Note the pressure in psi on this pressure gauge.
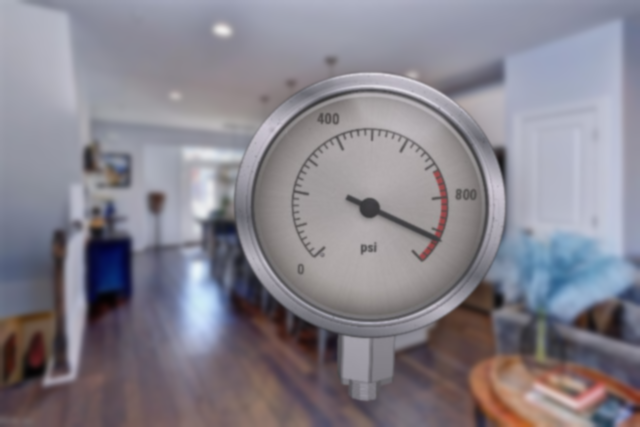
920 psi
